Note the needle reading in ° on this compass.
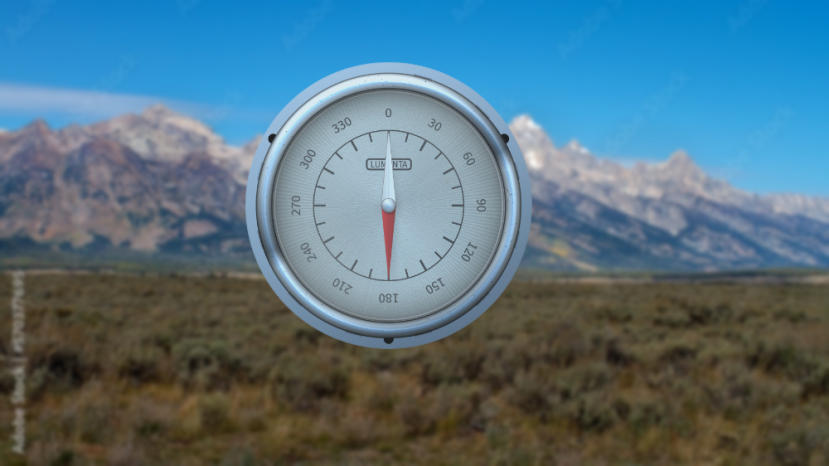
180 °
